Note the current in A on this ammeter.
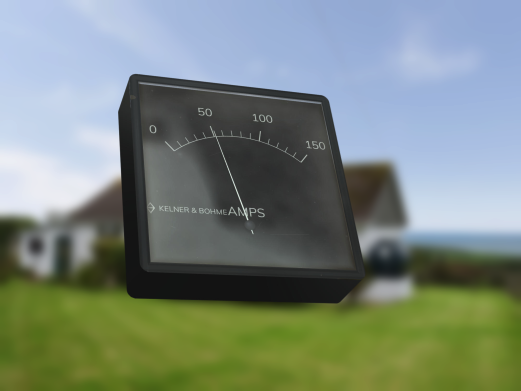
50 A
